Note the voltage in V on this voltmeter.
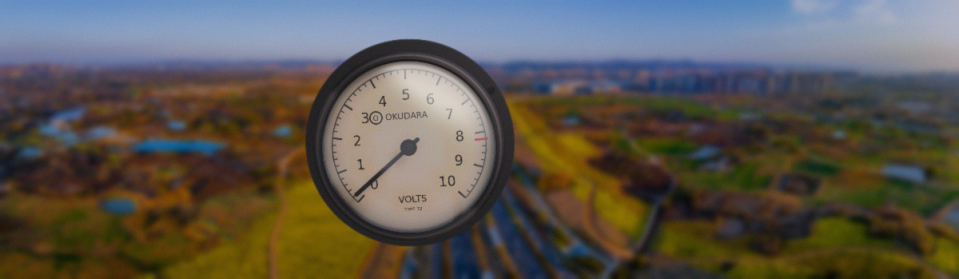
0.2 V
